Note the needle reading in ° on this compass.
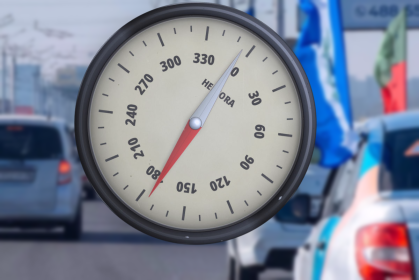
175 °
